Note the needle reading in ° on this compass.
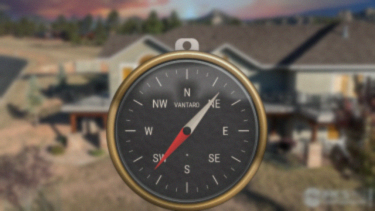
220 °
